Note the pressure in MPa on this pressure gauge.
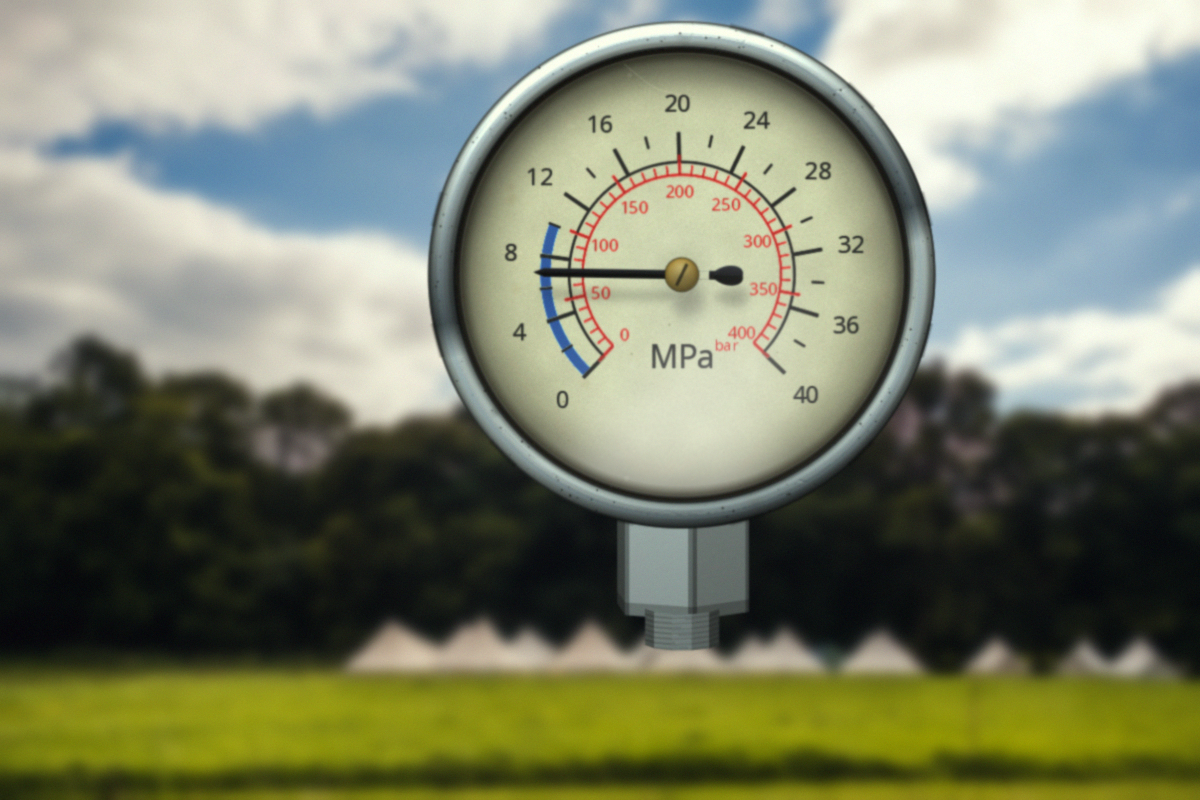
7 MPa
